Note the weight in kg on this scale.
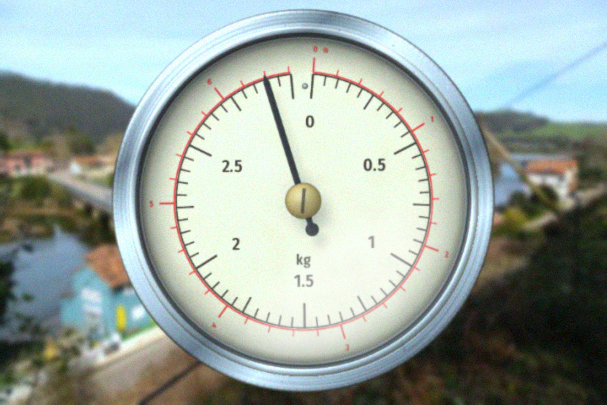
2.9 kg
